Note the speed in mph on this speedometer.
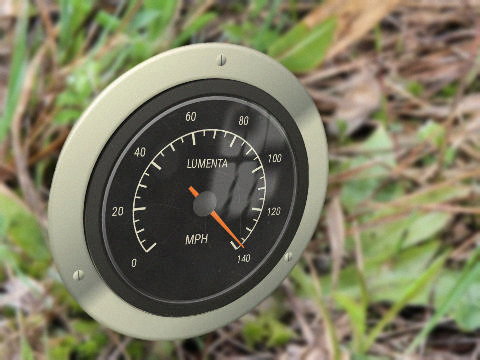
137.5 mph
